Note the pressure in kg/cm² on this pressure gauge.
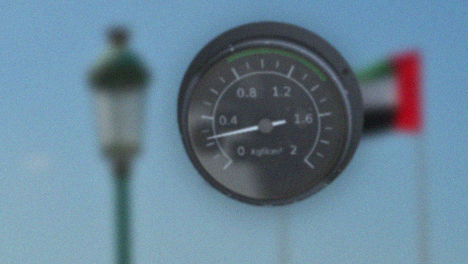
0.25 kg/cm²
